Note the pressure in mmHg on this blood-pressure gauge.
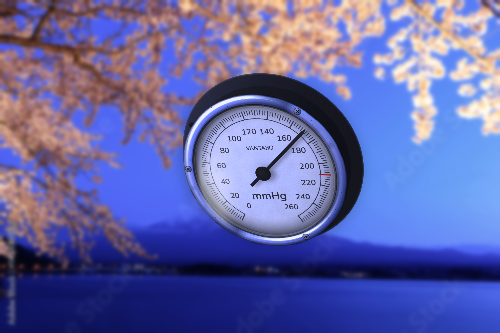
170 mmHg
